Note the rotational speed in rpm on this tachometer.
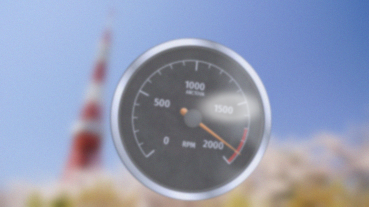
1900 rpm
